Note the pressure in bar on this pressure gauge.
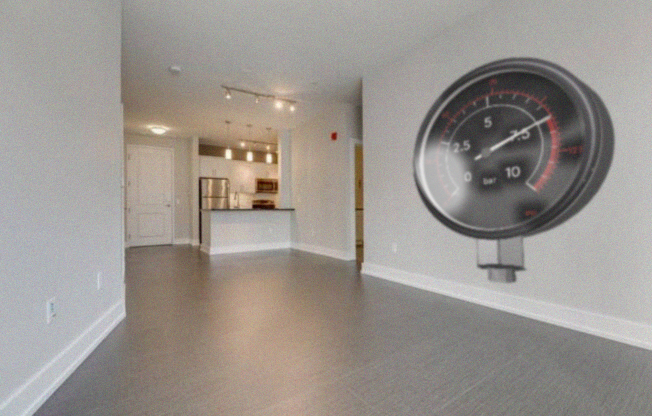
7.5 bar
